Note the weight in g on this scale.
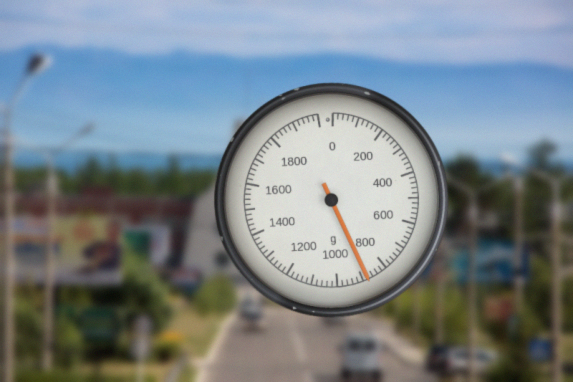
880 g
